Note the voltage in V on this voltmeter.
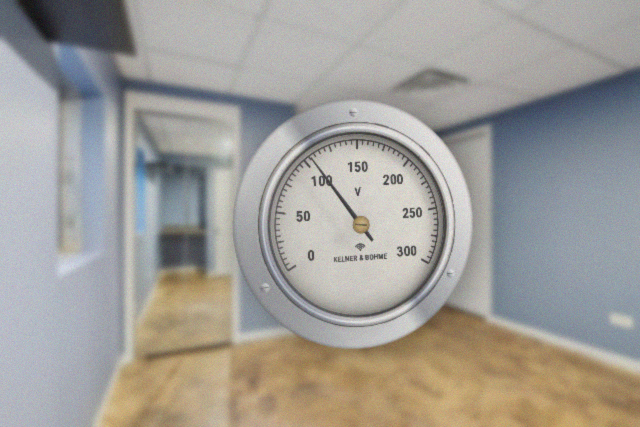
105 V
